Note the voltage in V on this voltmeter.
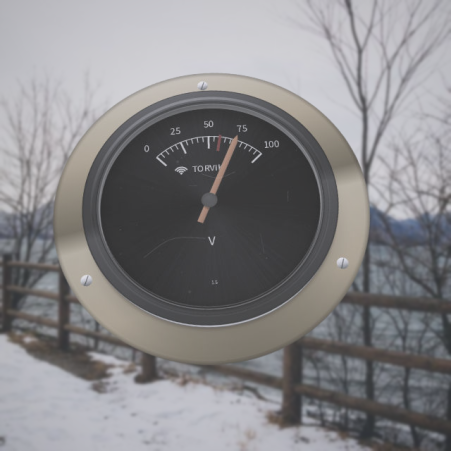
75 V
